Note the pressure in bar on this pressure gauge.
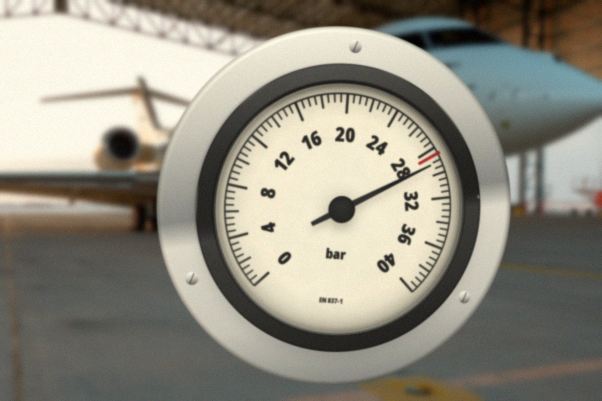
29 bar
